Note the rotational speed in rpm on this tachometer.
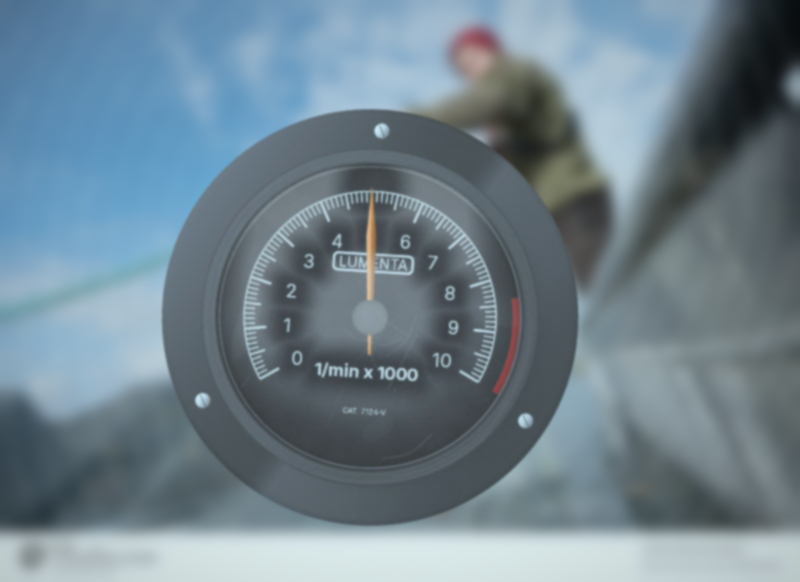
5000 rpm
